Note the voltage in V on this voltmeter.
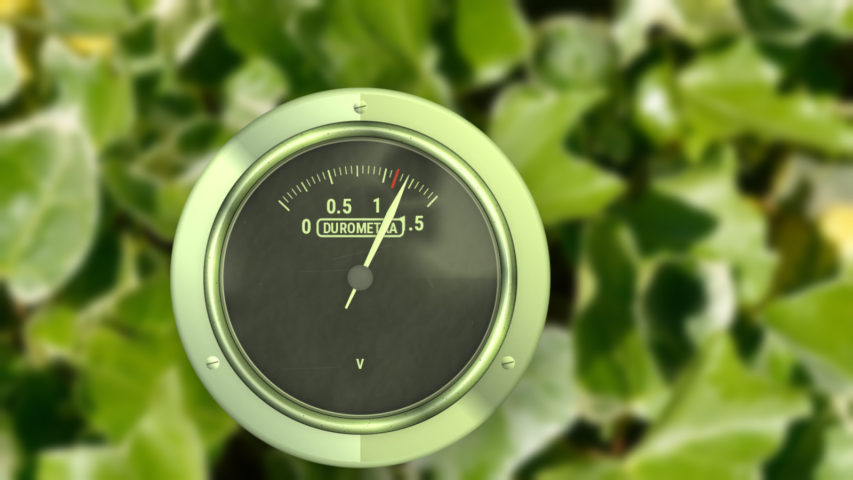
1.2 V
